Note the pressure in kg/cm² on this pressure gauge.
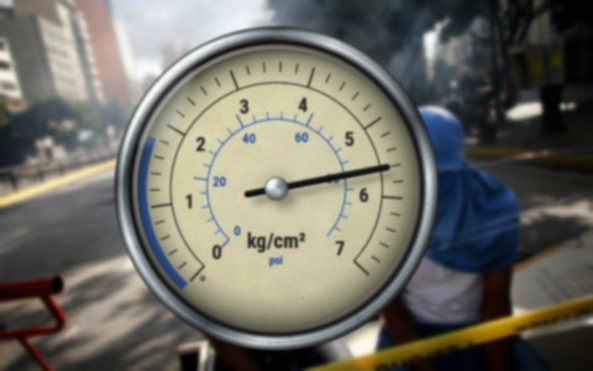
5.6 kg/cm²
